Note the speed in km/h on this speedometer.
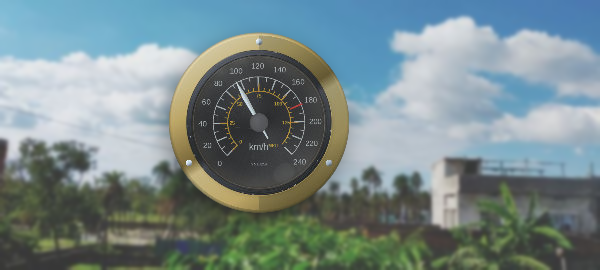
95 km/h
